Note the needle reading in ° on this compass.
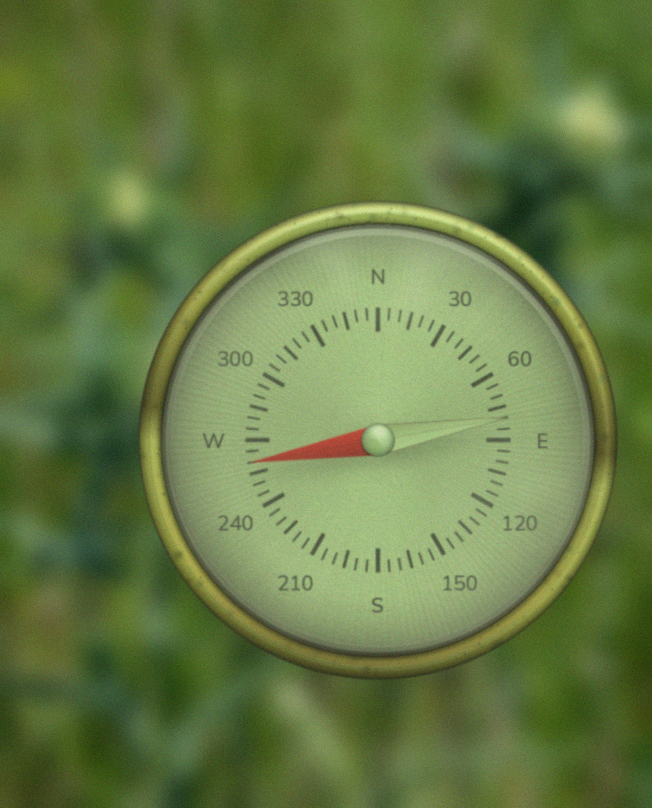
260 °
